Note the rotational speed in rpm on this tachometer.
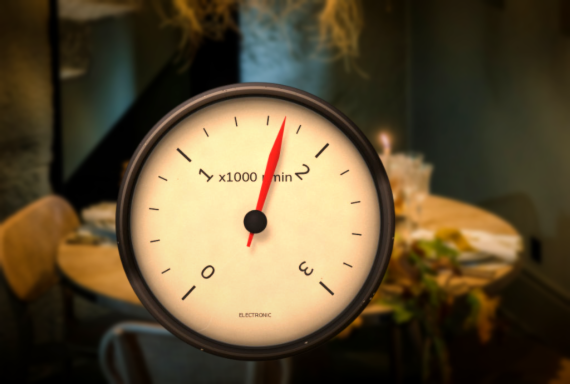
1700 rpm
